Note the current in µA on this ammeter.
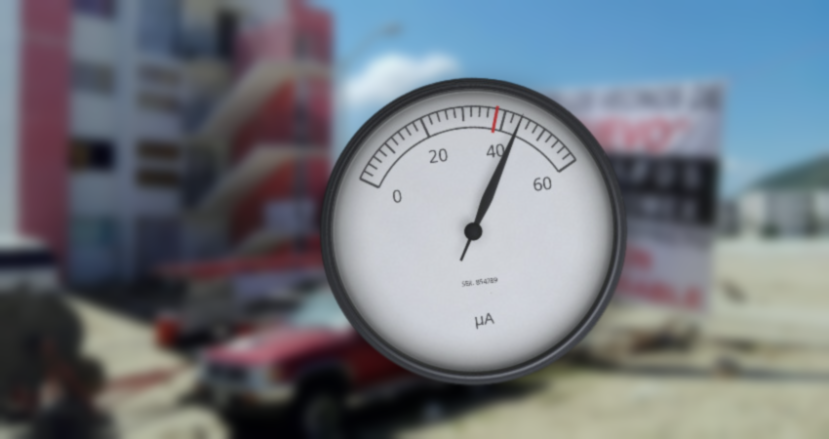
44 µA
